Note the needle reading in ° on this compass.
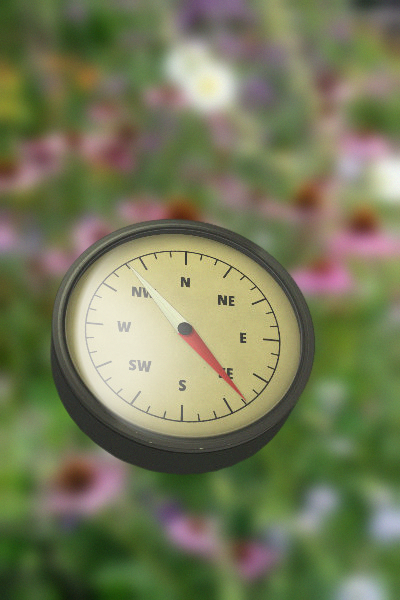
140 °
